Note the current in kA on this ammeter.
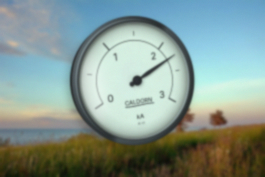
2.25 kA
